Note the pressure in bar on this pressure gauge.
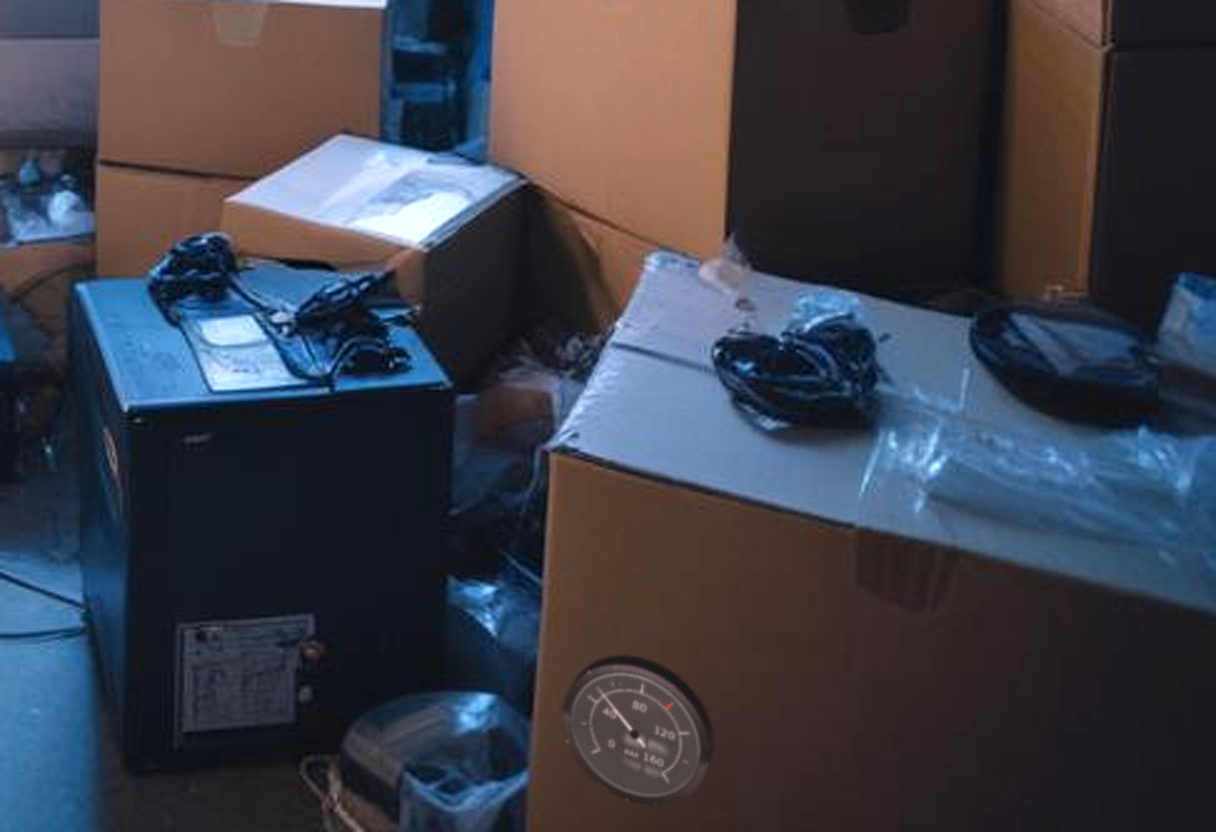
50 bar
